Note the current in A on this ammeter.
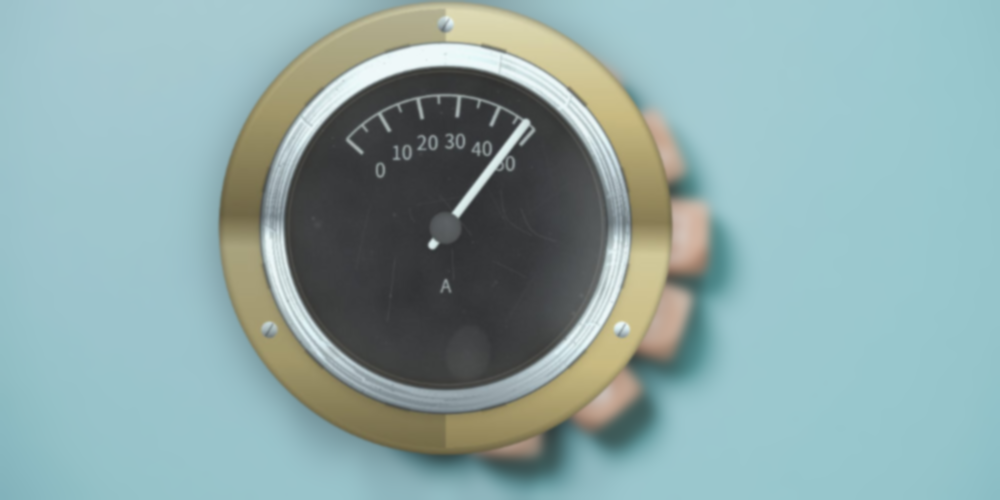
47.5 A
